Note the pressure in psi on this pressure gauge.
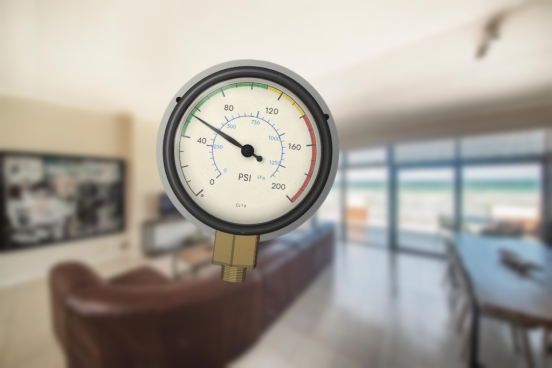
55 psi
